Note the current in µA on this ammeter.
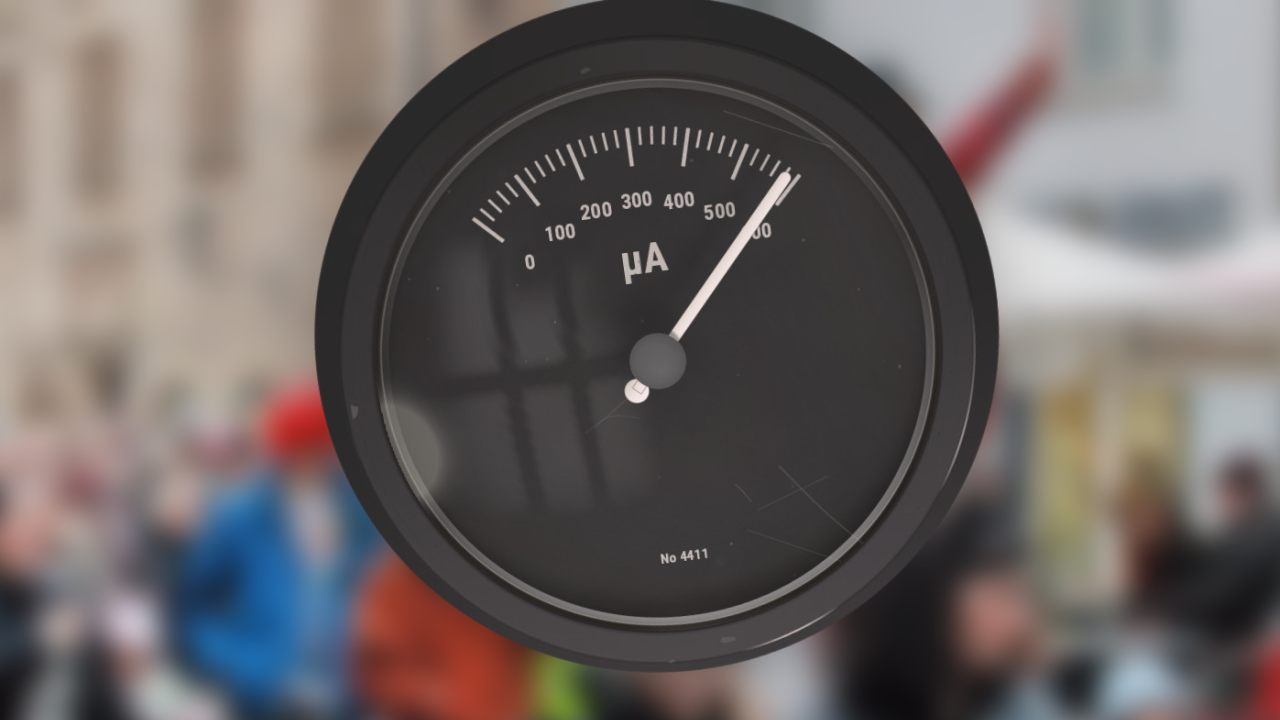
580 µA
